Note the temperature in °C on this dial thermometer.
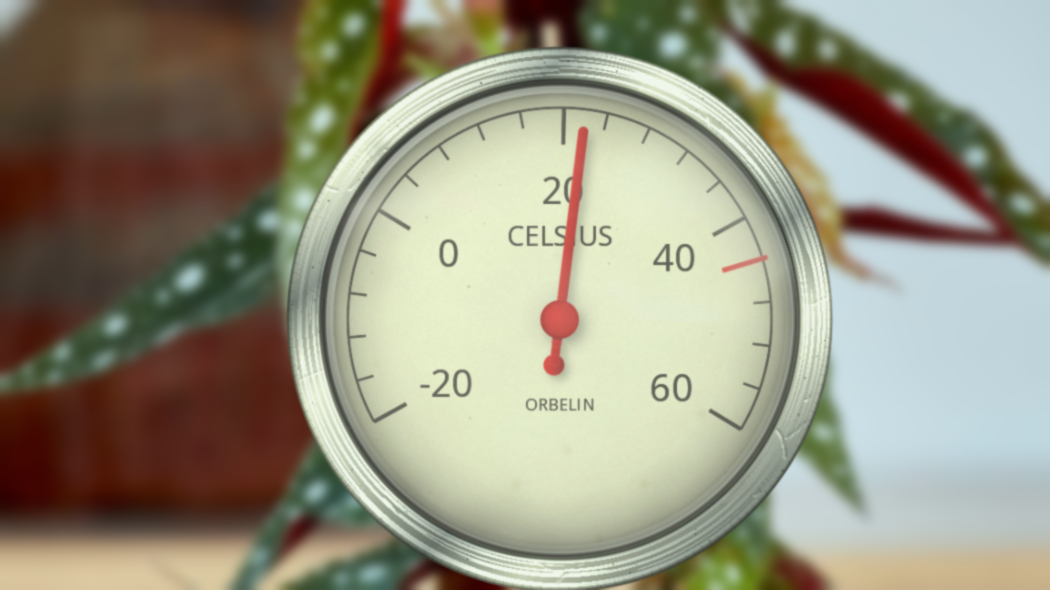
22 °C
